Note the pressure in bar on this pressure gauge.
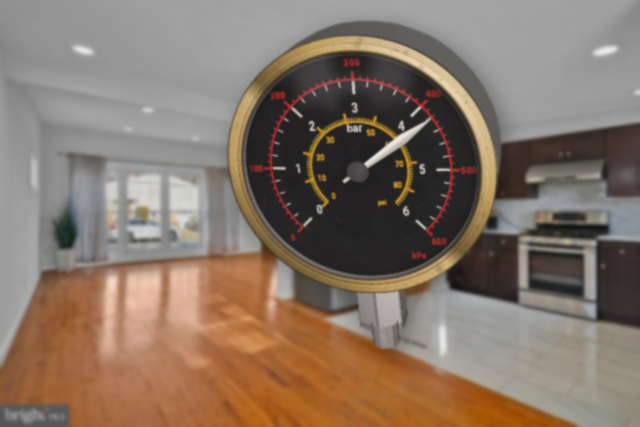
4.2 bar
